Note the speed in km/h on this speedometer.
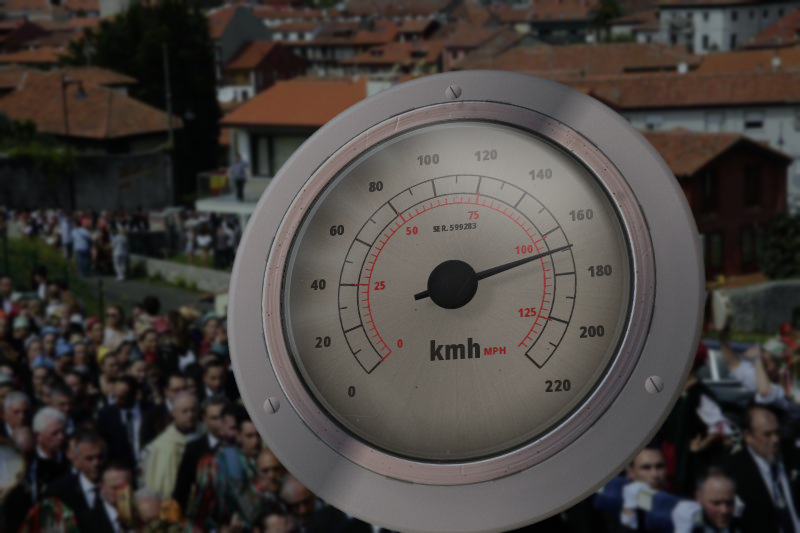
170 km/h
